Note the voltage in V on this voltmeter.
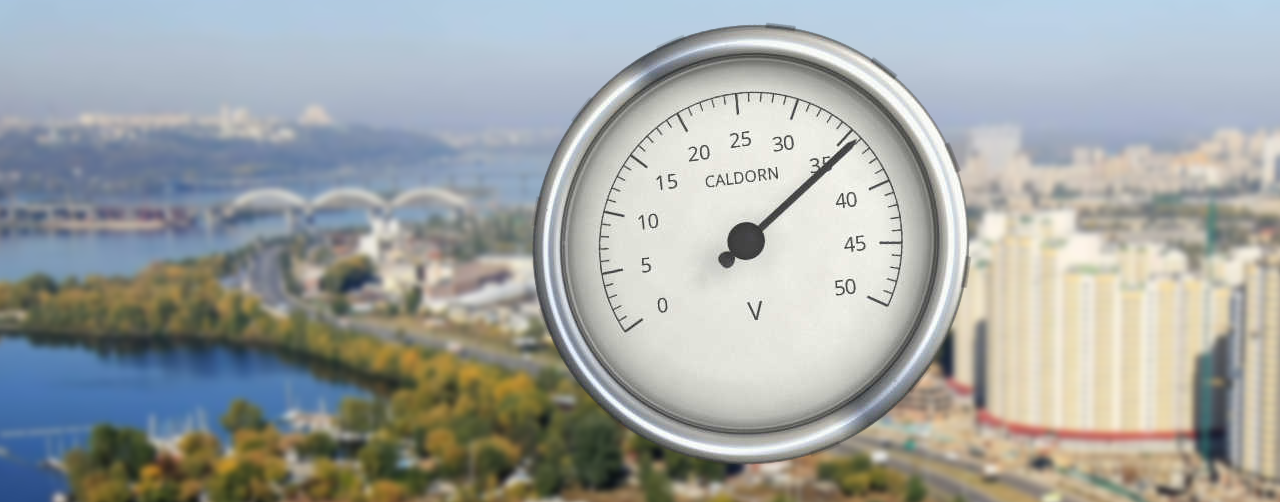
36 V
